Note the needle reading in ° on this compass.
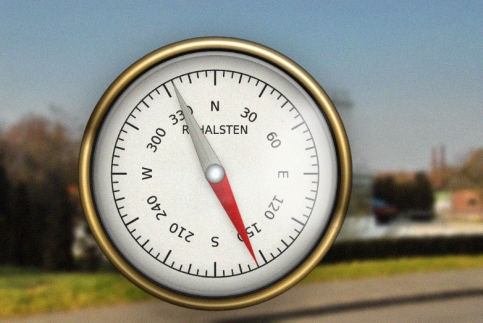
155 °
